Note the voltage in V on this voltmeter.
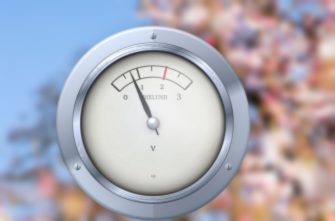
0.75 V
